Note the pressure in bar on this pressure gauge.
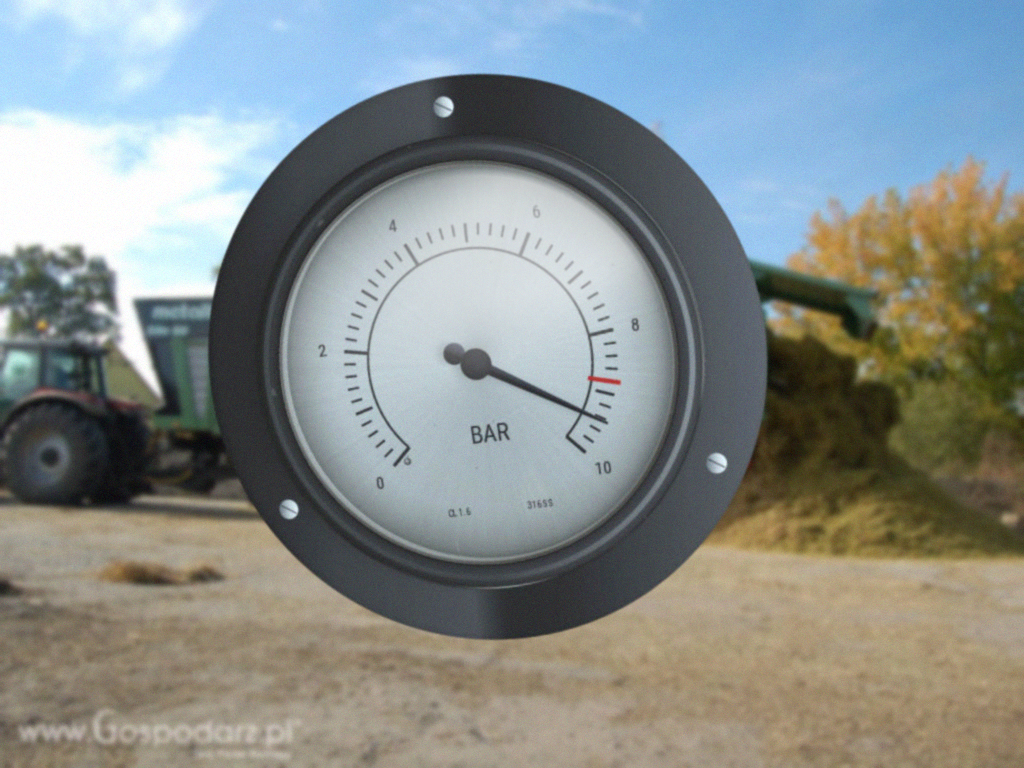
9.4 bar
